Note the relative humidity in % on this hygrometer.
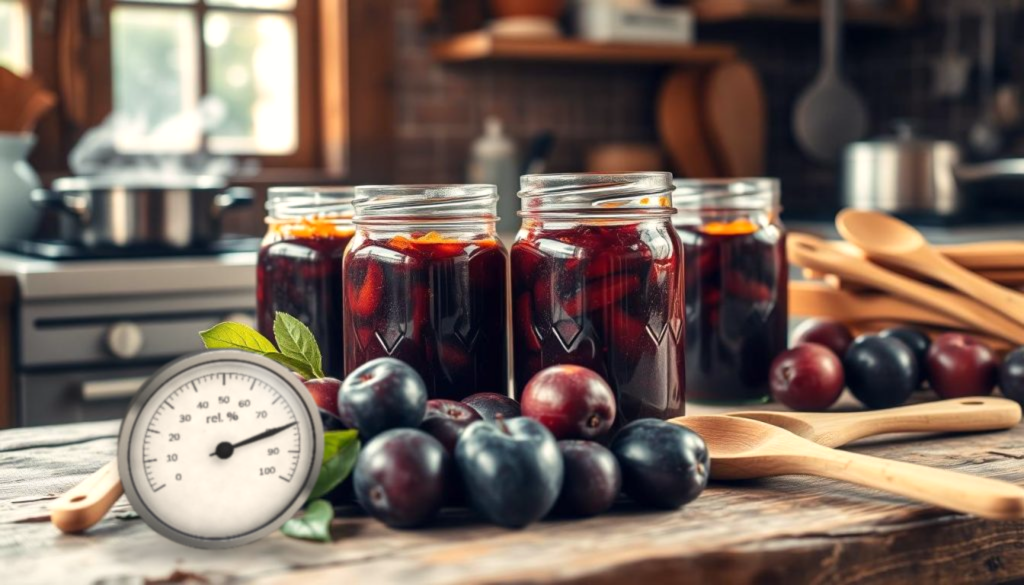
80 %
